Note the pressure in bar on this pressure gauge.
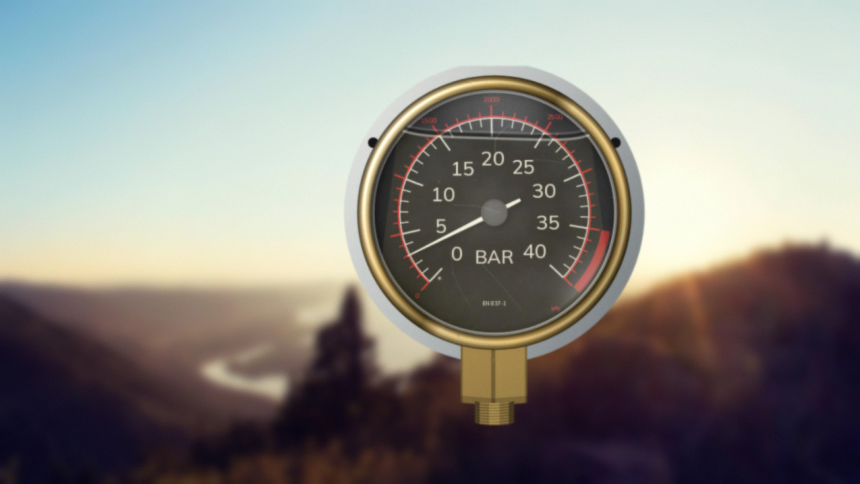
3 bar
